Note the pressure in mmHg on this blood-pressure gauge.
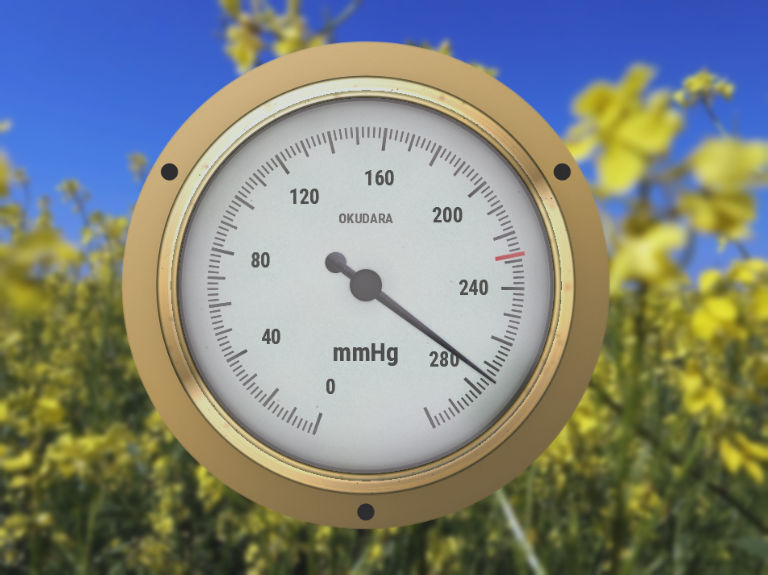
274 mmHg
